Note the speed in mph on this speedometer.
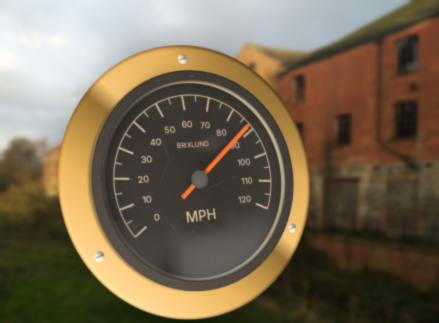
87.5 mph
